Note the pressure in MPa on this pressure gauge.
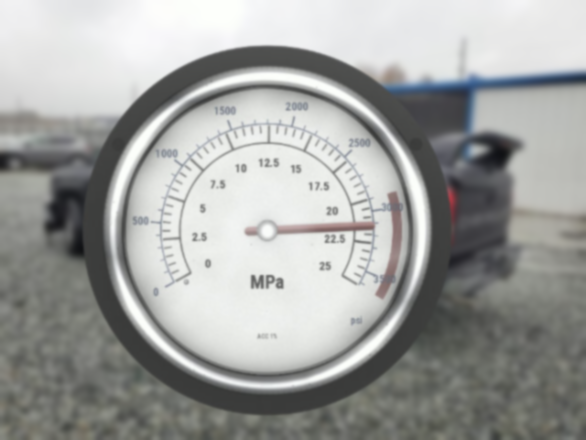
21.5 MPa
